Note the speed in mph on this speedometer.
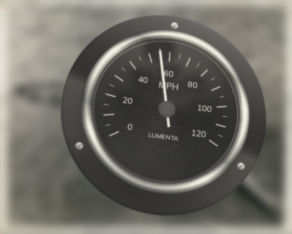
55 mph
